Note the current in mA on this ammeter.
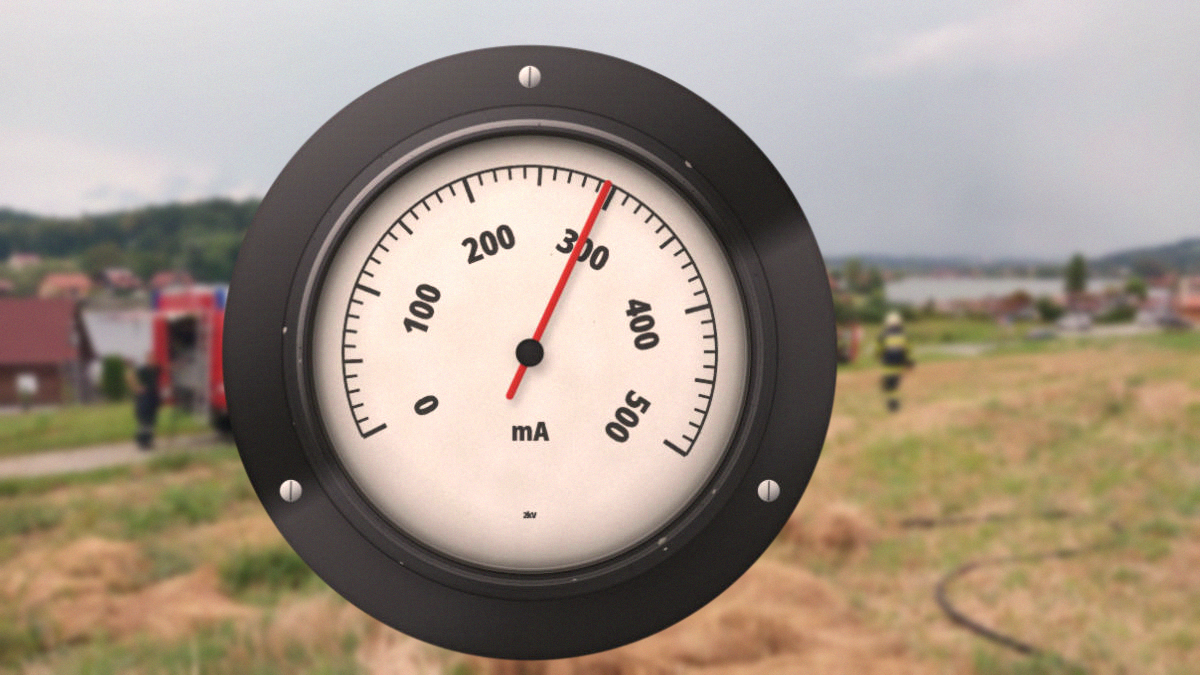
295 mA
